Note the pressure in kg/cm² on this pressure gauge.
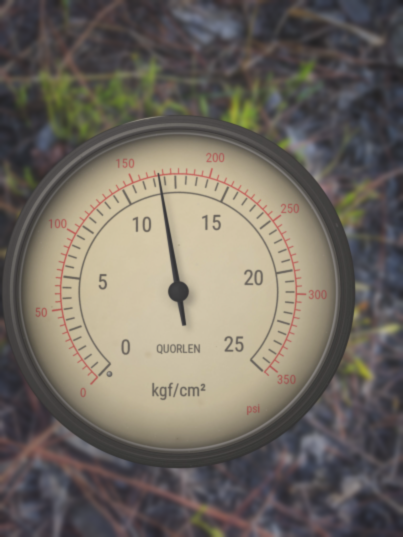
11.75 kg/cm²
